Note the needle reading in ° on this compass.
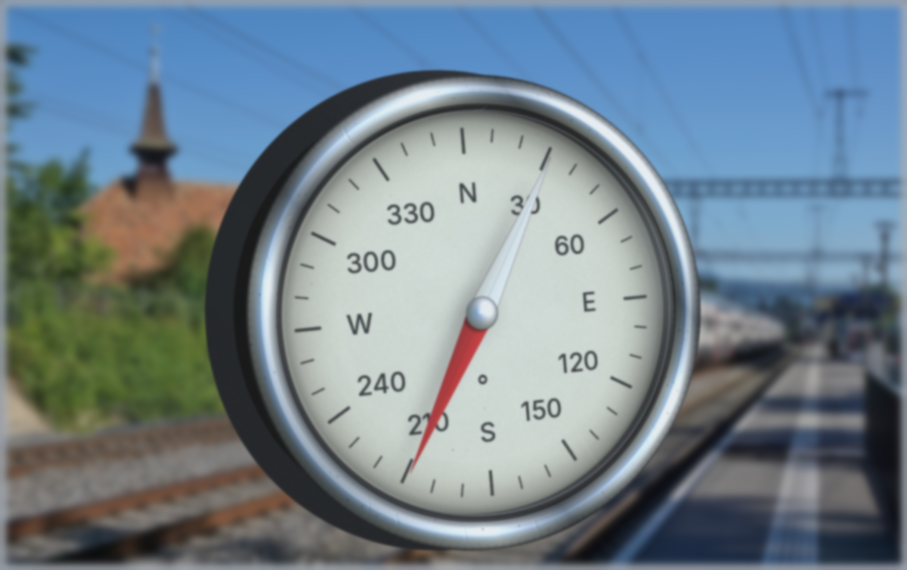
210 °
